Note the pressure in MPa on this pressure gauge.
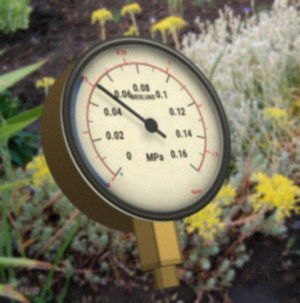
0.05 MPa
